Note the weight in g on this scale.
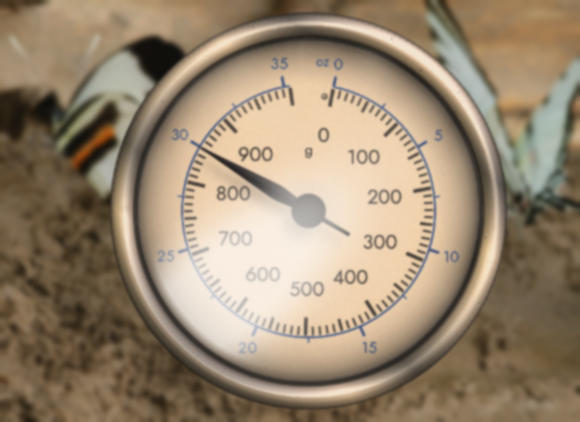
850 g
